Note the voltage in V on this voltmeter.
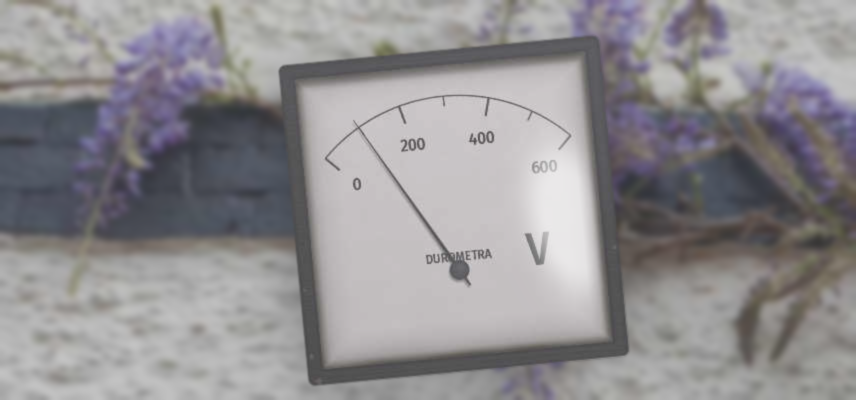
100 V
